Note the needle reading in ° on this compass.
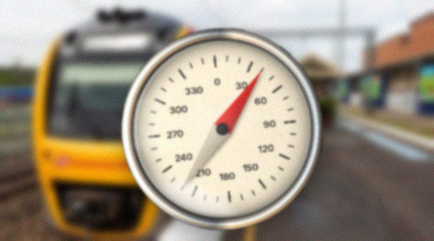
40 °
